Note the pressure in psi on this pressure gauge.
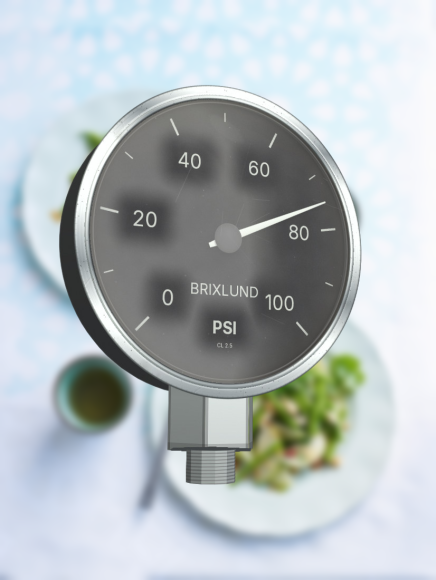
75 psi
